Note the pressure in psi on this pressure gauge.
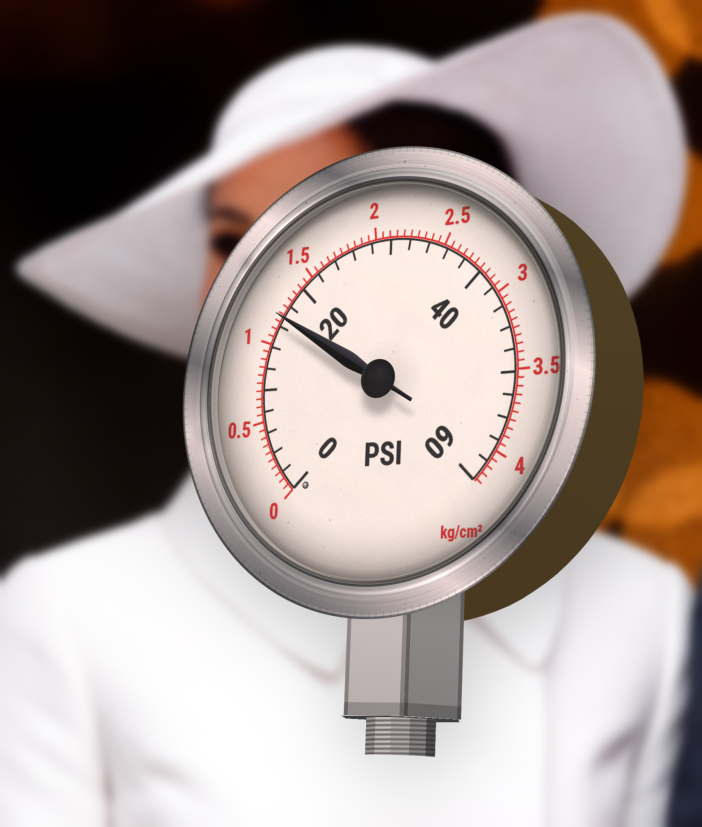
17 psi
